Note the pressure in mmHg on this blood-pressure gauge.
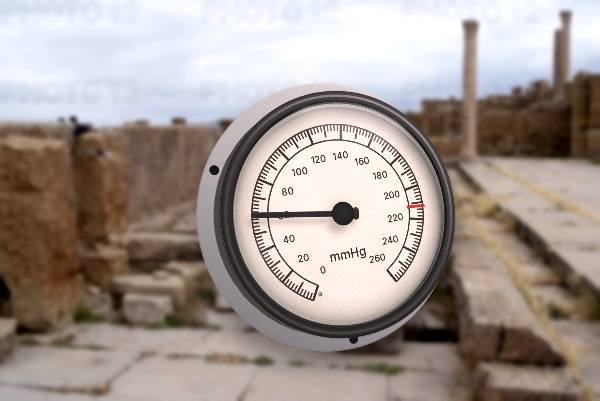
60 mmHg
